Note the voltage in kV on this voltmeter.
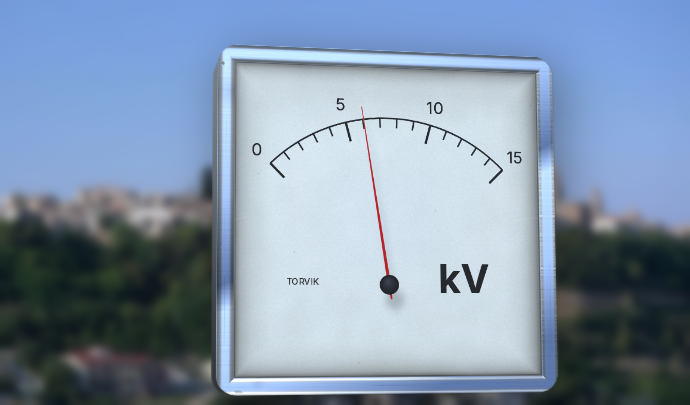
6 kV
